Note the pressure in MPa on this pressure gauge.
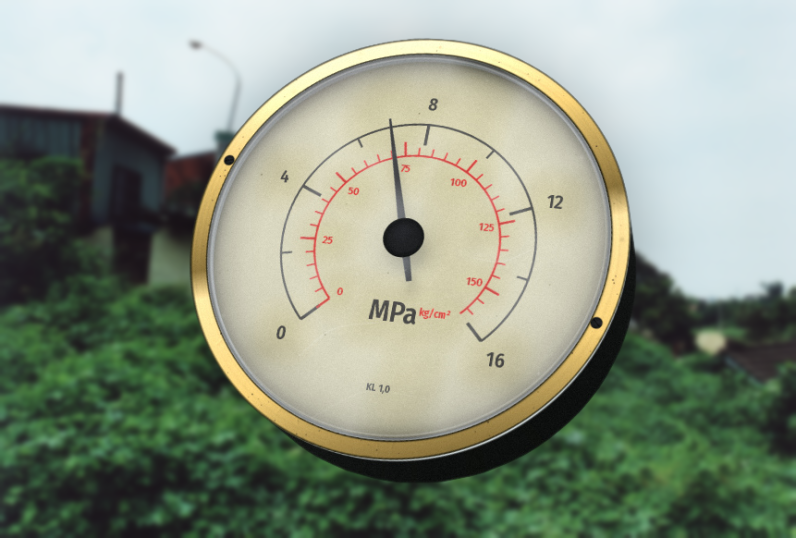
7 MPa
